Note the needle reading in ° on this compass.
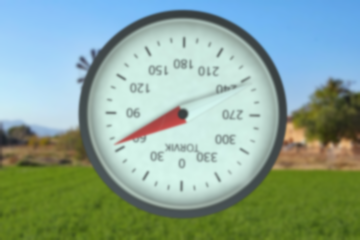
65 °
